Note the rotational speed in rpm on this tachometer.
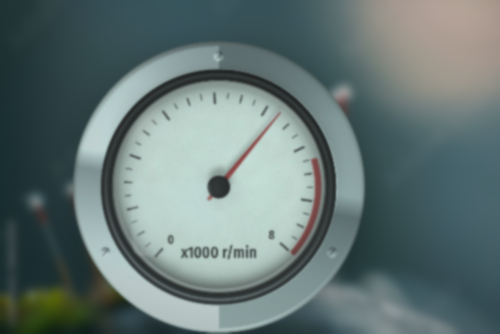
5250 rpm
